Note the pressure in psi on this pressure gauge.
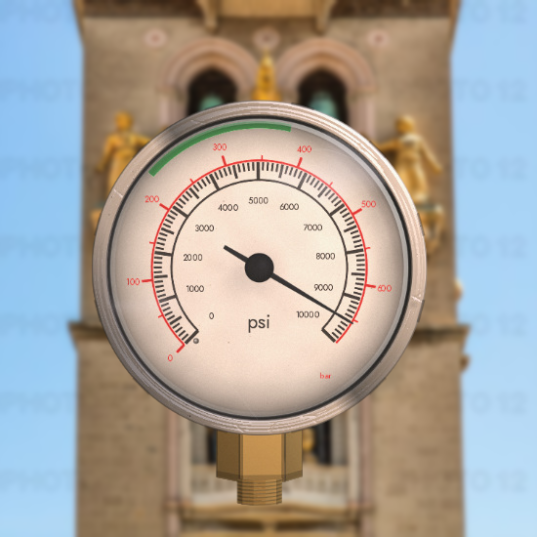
9500 psi
